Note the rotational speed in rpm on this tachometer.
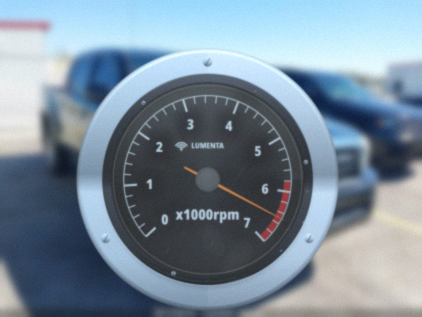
6500 rpm
